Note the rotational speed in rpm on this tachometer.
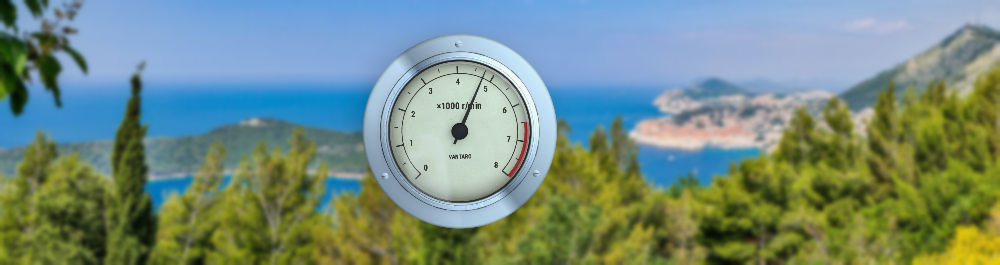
4750 rpm
